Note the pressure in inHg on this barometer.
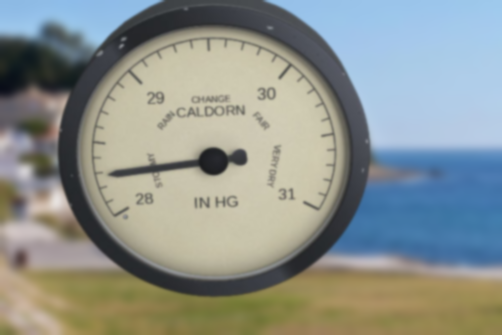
28.3 inHg
